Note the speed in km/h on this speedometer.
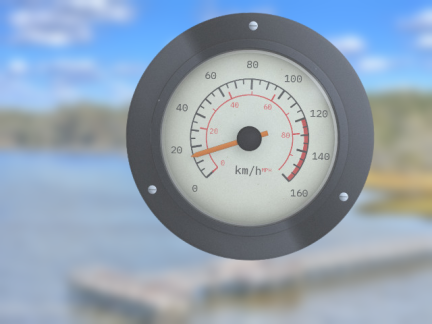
15 km/h
